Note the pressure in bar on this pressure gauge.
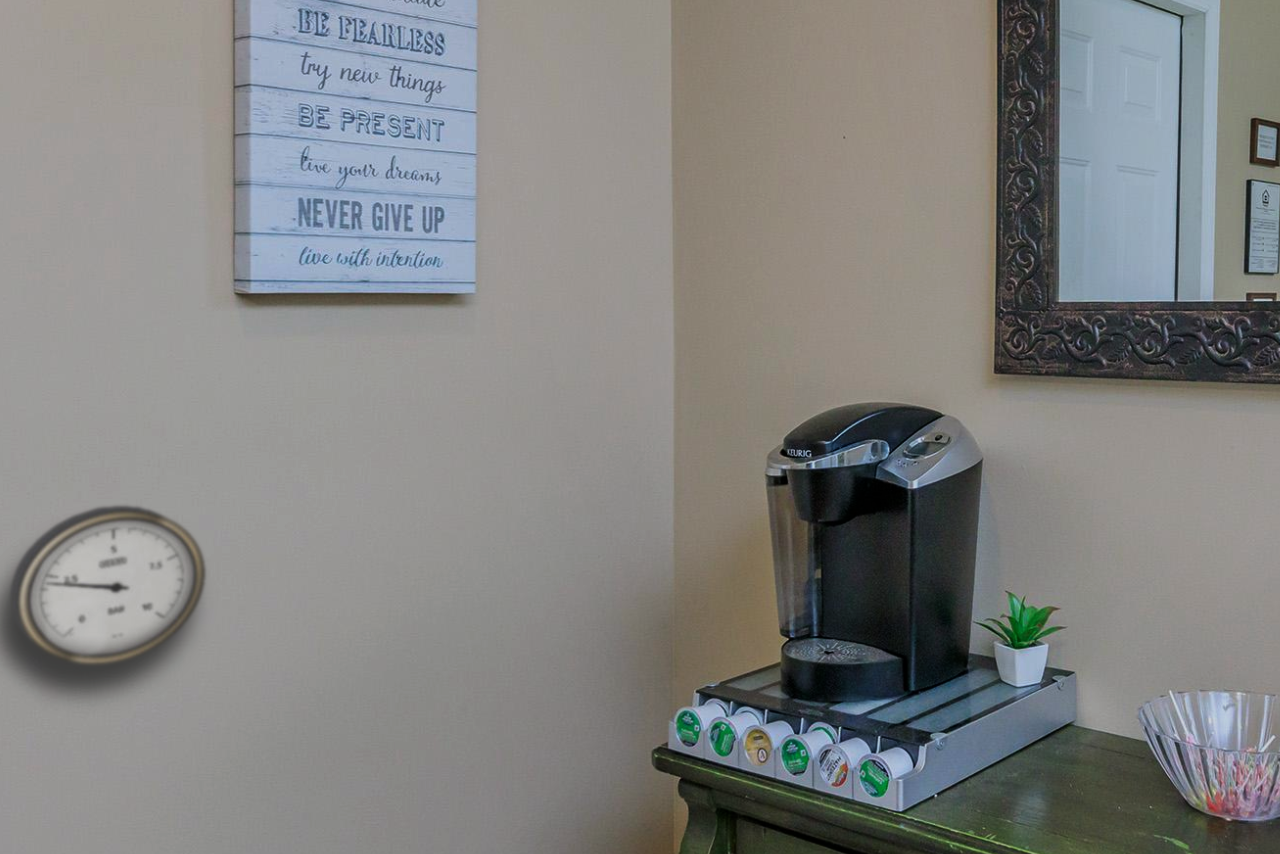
2.25 bar
